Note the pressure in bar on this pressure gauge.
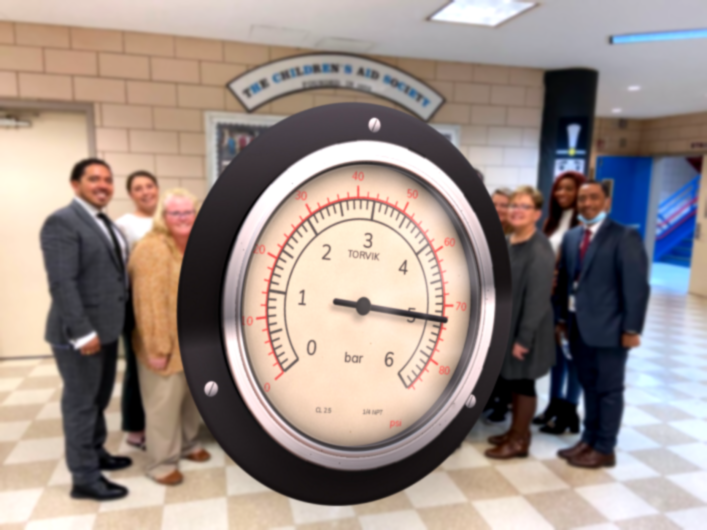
5 bar
